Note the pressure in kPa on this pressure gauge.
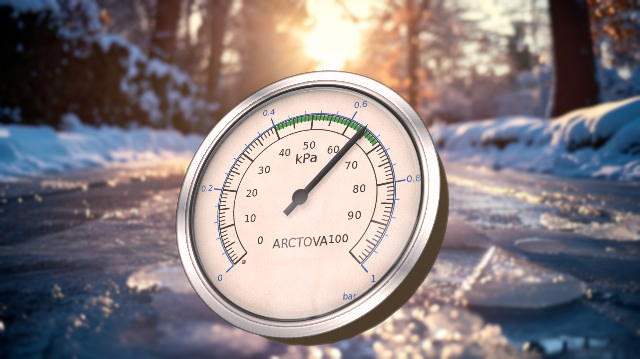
65 kPa
